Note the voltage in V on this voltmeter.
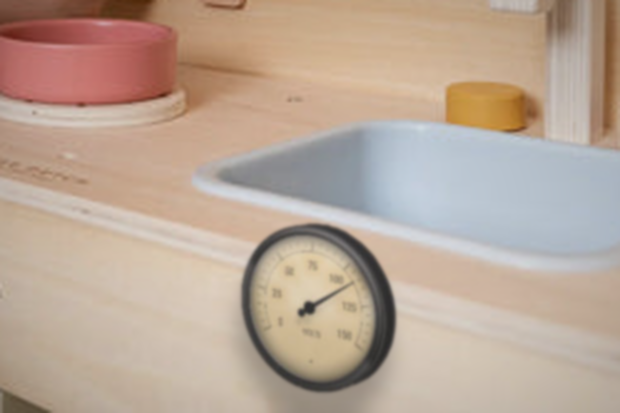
110 V
